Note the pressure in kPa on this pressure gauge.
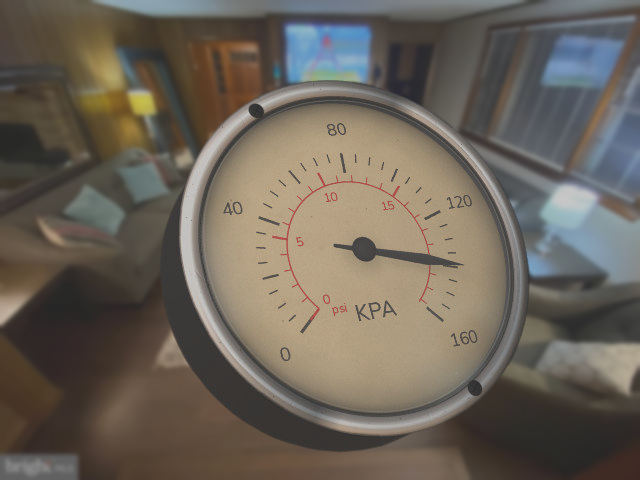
140 kPa
